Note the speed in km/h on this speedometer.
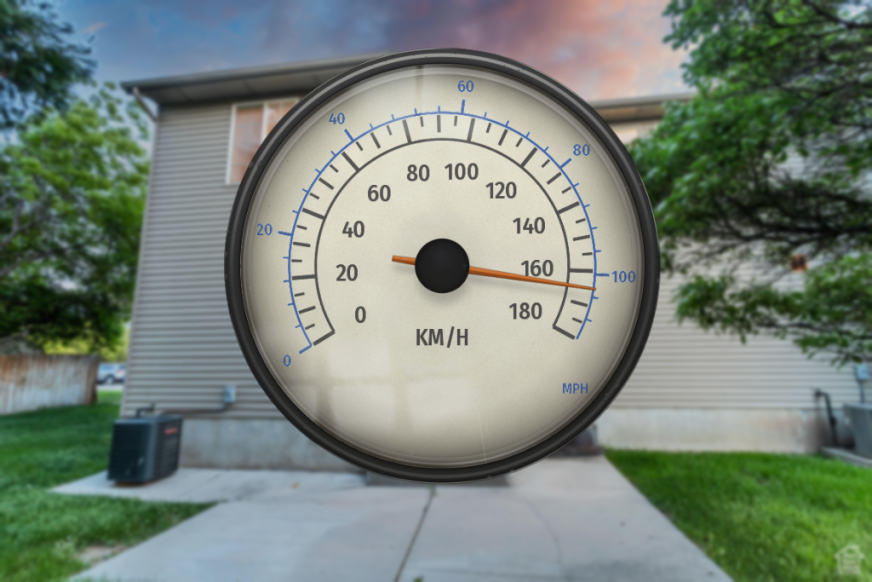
165 km/h
